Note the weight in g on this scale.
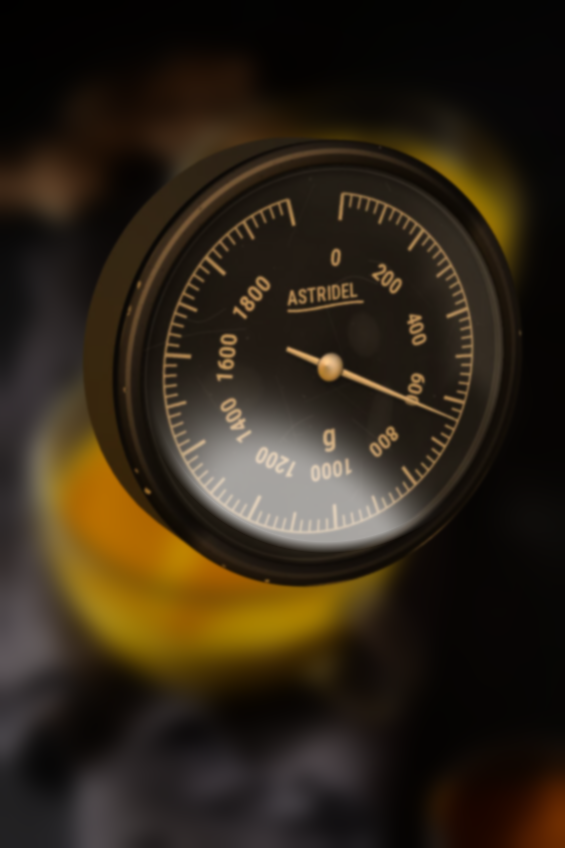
640 g
